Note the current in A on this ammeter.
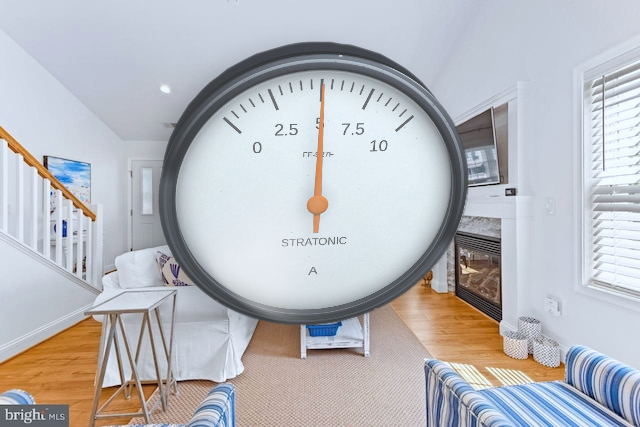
5 A
